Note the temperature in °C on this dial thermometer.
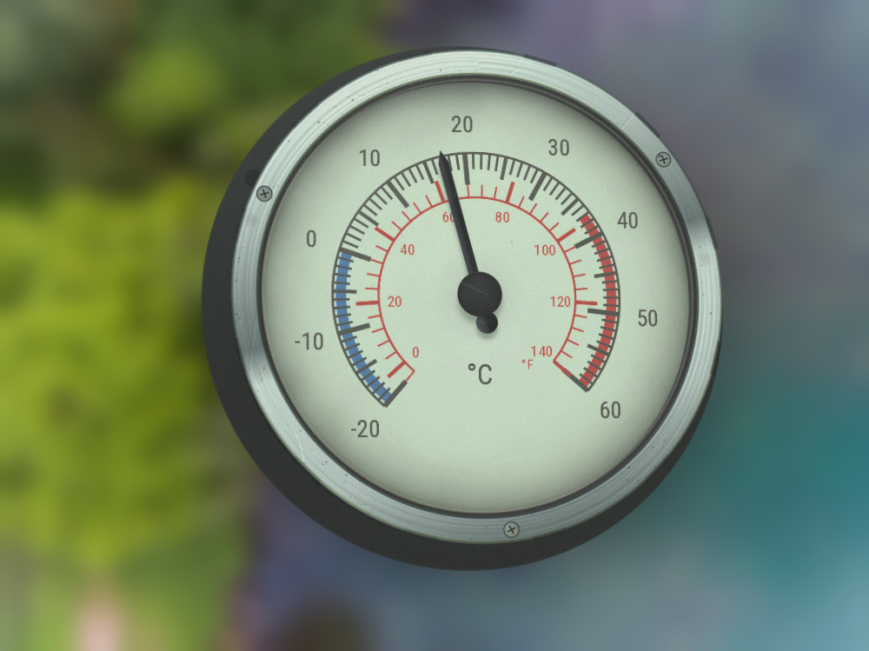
17 °C
